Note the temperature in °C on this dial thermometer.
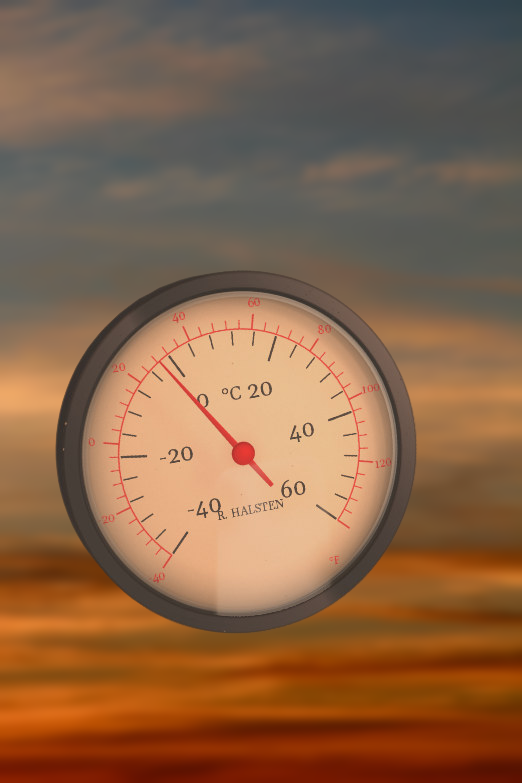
-2 °C
